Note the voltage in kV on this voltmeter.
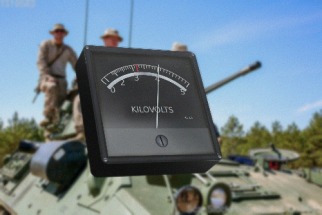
4 kV
